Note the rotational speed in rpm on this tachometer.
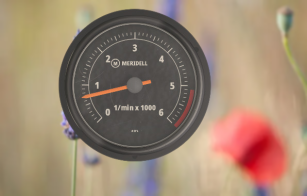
700 rpm
